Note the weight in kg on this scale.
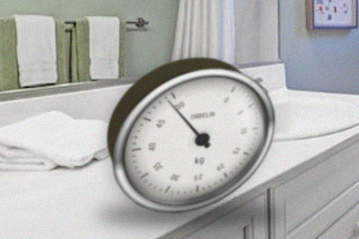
49 kg
